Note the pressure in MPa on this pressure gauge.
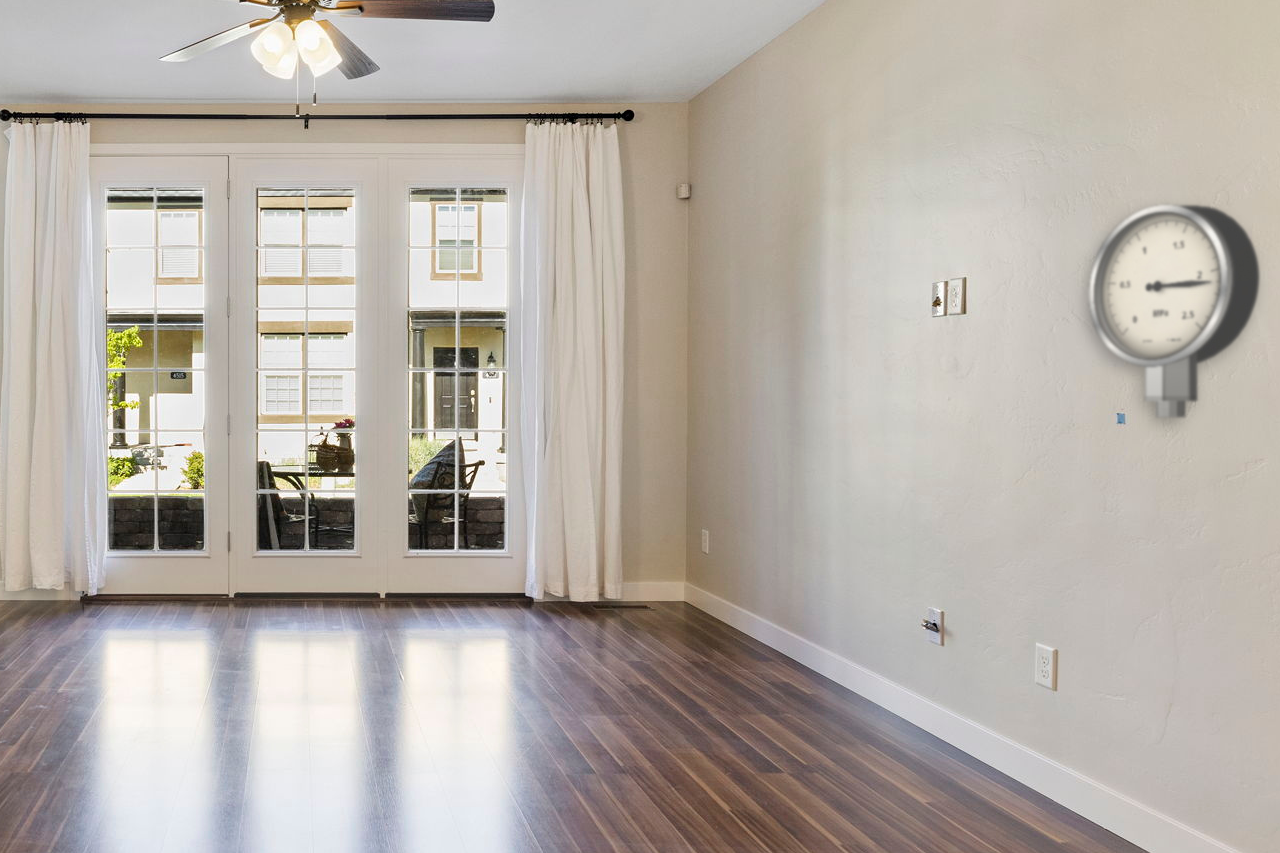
2.1 MPa
